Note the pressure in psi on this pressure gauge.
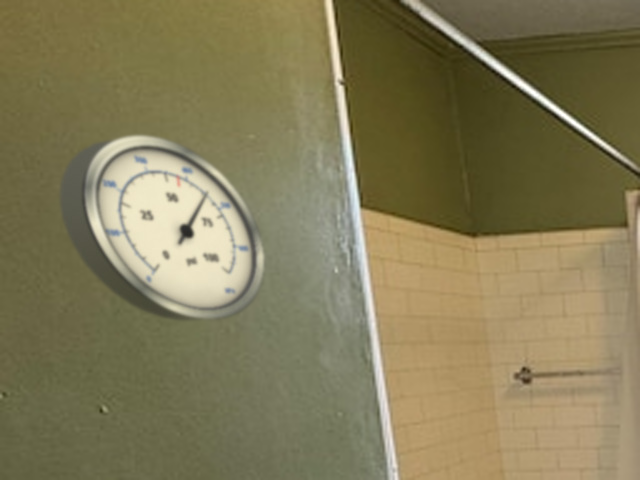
65 psi
